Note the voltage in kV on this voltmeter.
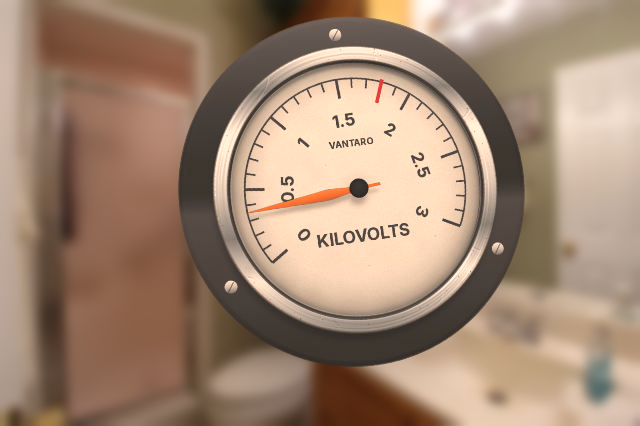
0.35 kV
